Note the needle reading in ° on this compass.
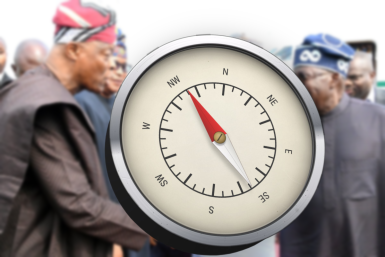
320 °
